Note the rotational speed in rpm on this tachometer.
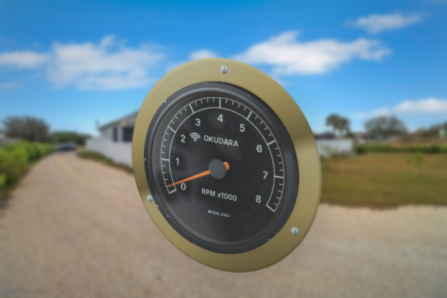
200 rpm
